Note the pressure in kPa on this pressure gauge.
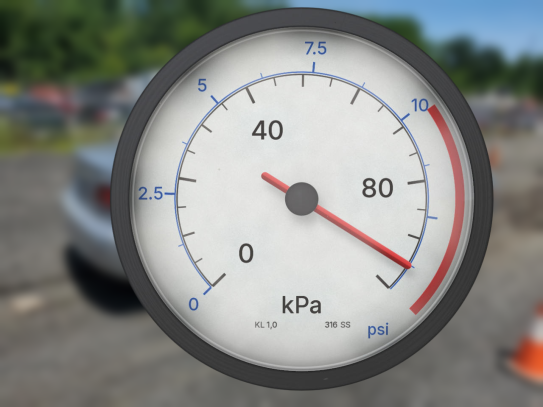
95 kPa
